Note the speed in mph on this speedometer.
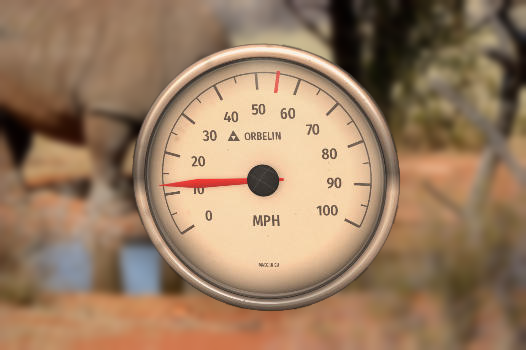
12.5 mph
